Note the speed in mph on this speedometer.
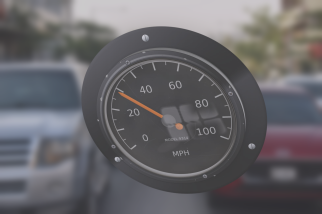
30 mph
